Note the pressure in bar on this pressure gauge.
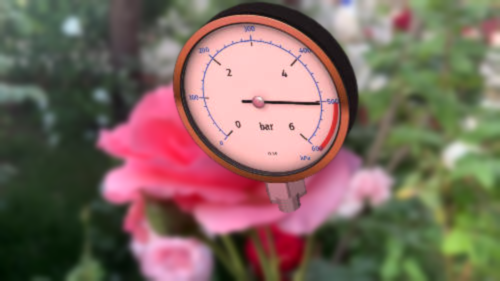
5 bar
